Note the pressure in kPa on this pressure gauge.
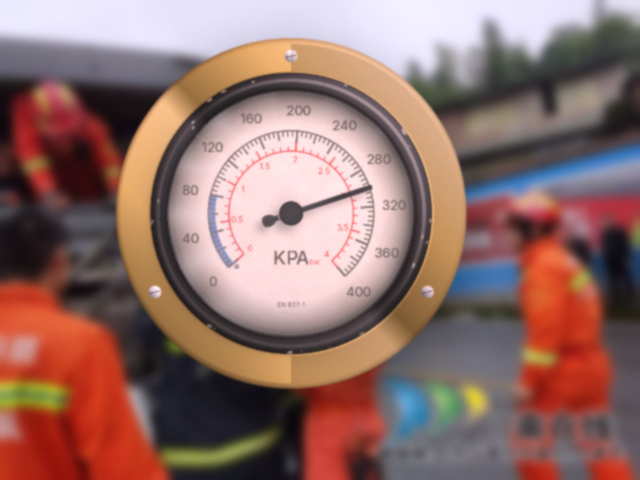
300 kPa
